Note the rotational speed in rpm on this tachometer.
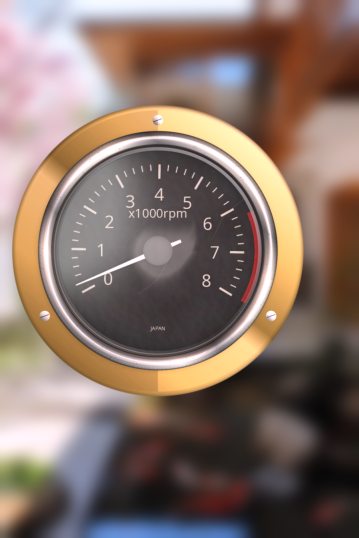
200 rpm
